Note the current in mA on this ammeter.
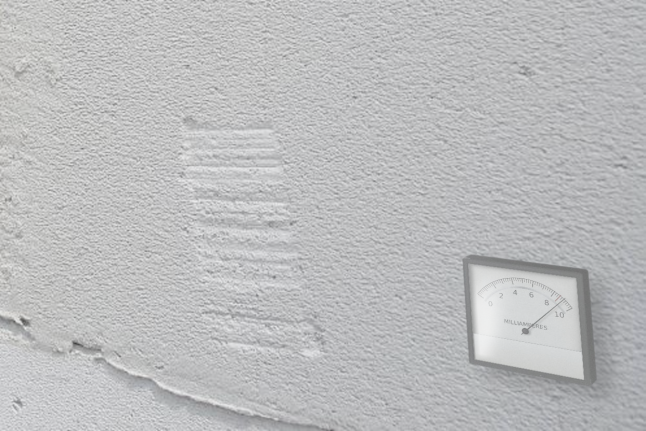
9 mA
